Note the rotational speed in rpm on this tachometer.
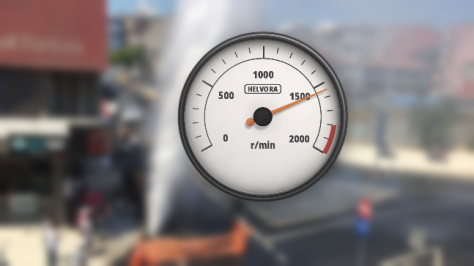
1550 rpm
